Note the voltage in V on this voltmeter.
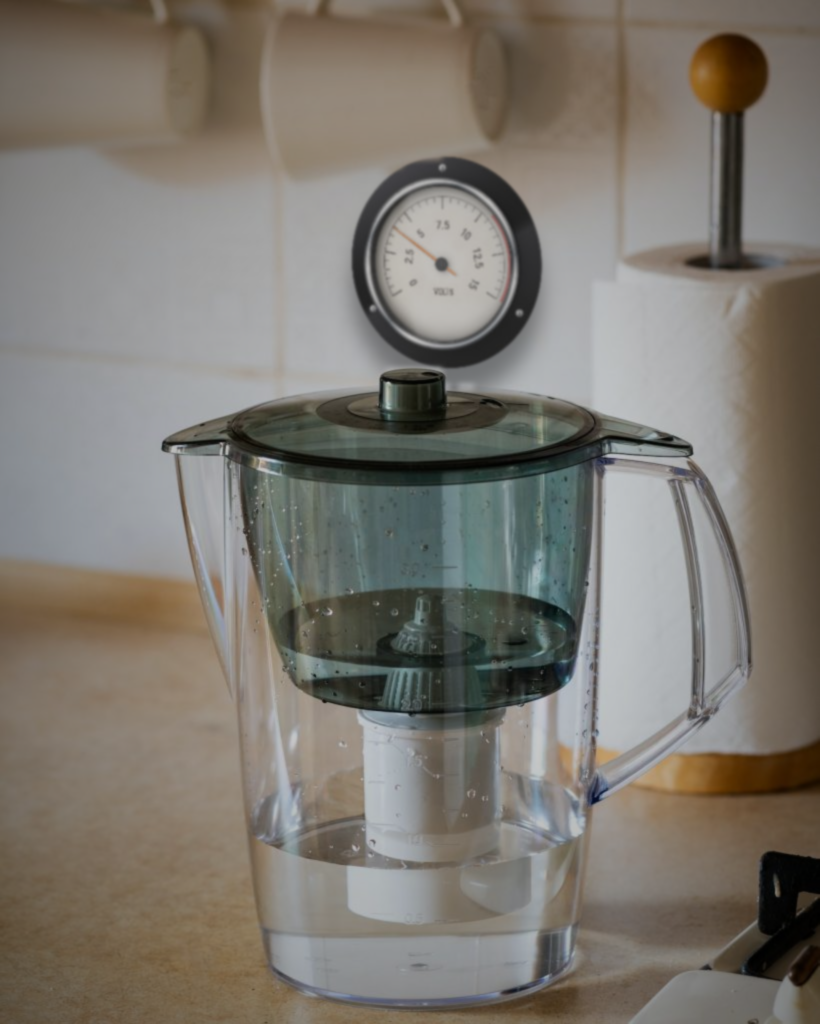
4 V
